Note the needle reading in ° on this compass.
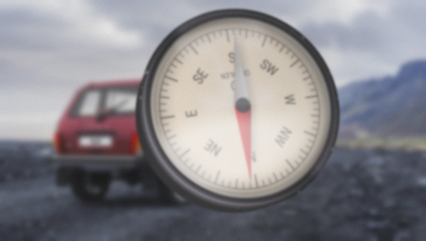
5 °
